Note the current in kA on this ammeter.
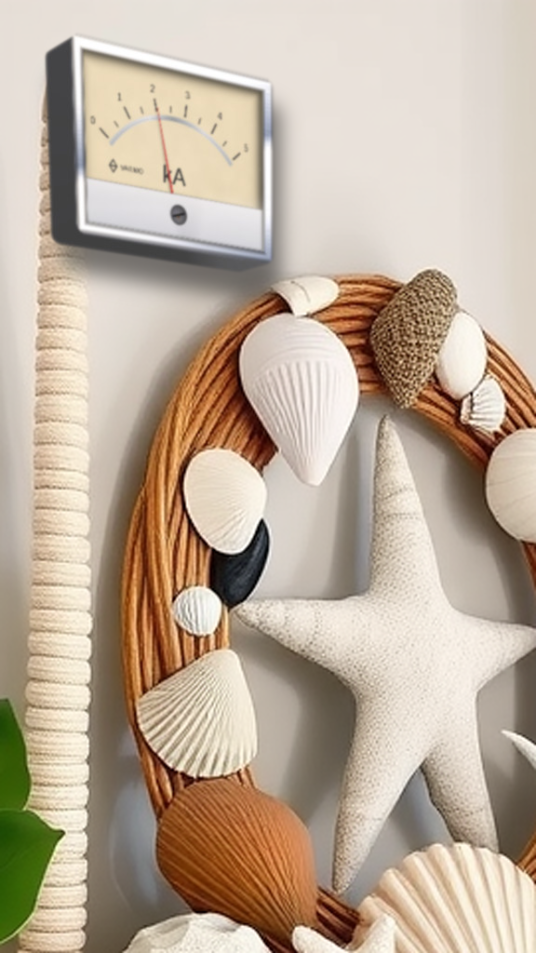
2 kA
